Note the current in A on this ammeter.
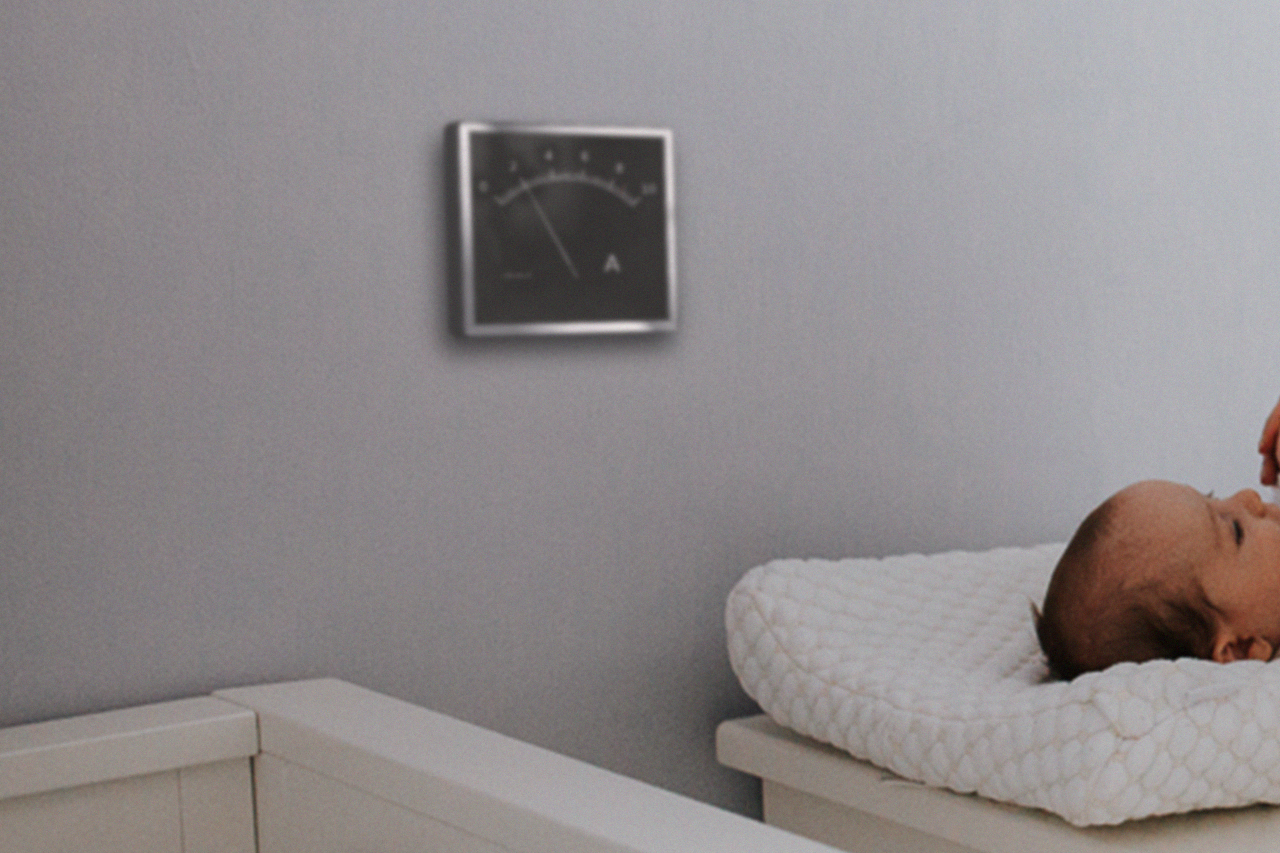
2 A
